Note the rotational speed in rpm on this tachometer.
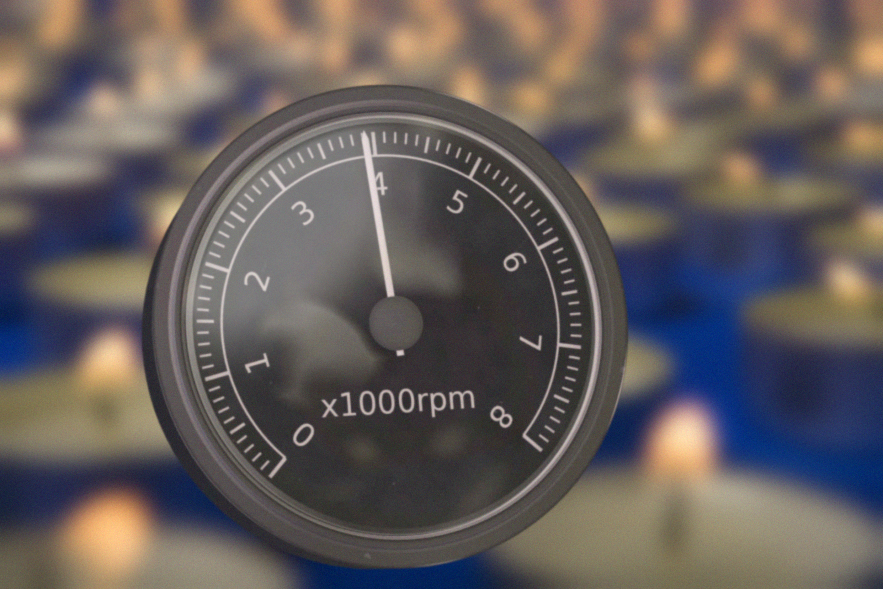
3900 rpm
